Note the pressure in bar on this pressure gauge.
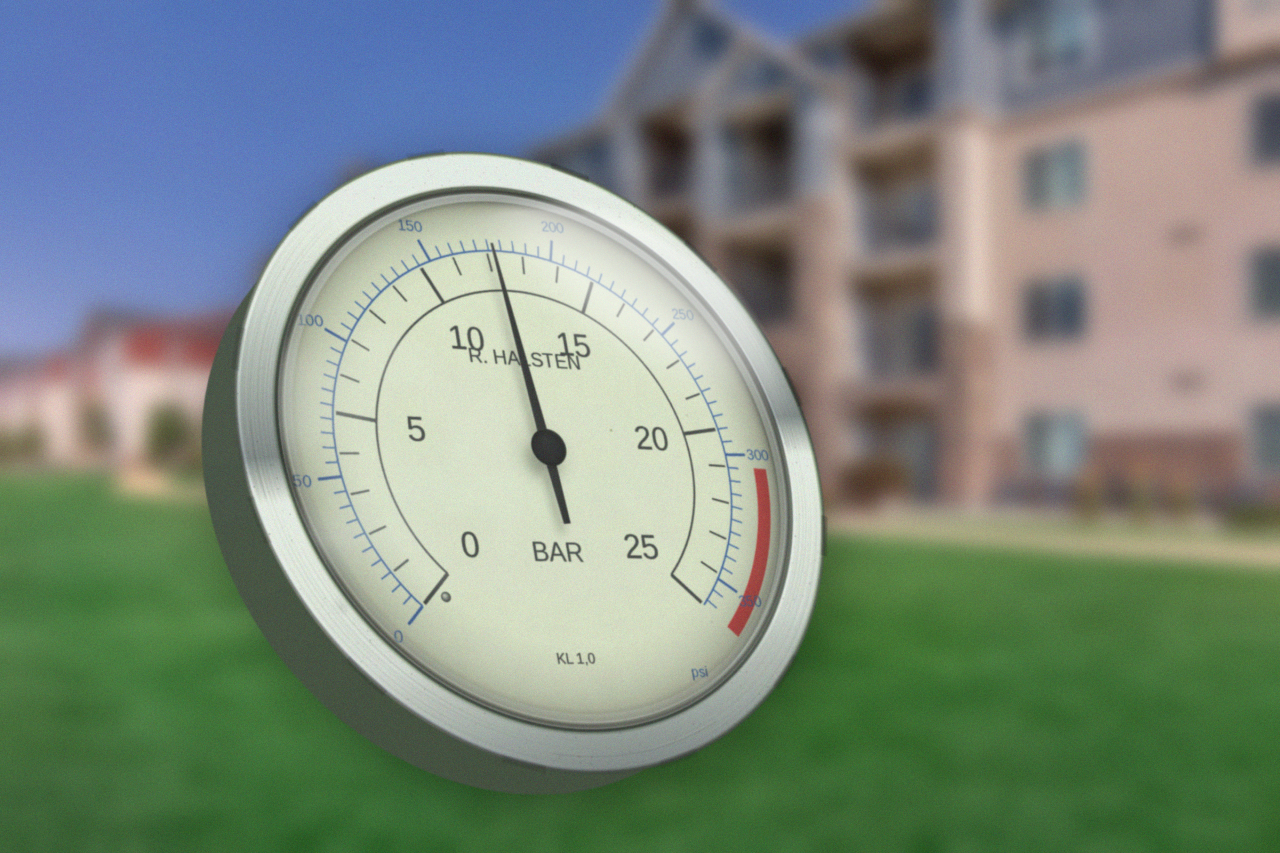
12 bar
